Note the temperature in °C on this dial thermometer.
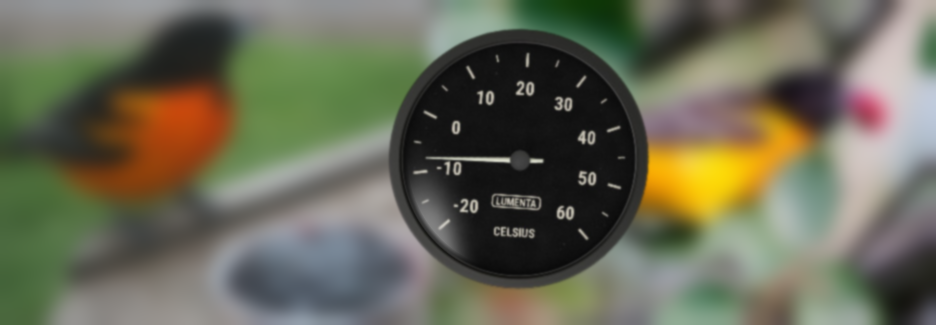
-7.5 °C
